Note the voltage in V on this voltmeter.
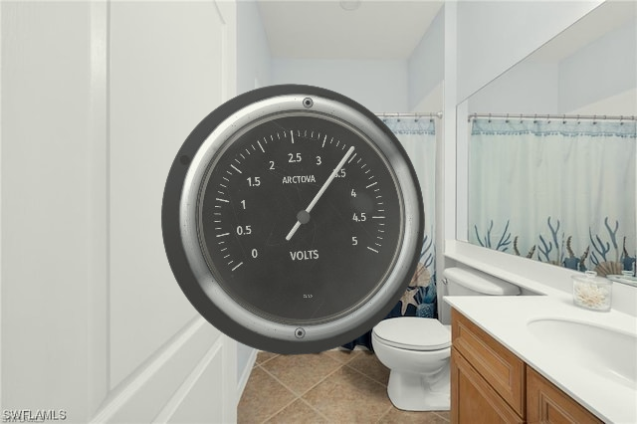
3.4 V
